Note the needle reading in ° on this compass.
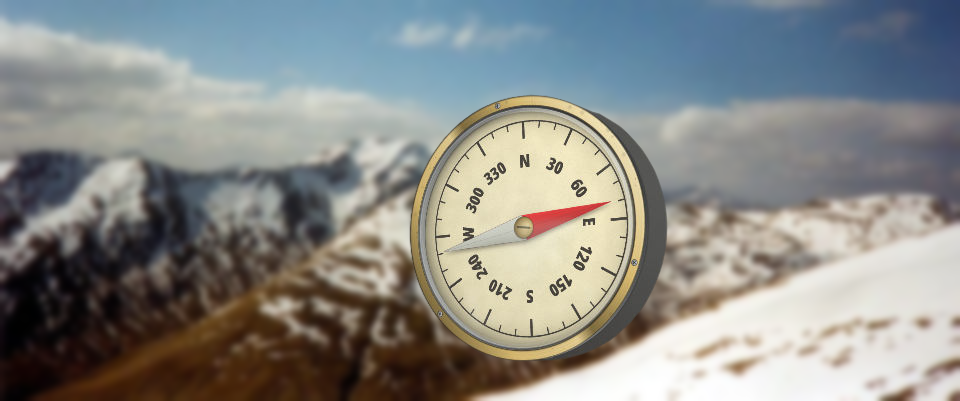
80 °
